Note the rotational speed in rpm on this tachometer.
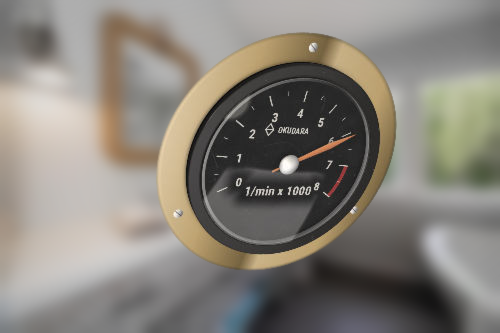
6000 rpm
